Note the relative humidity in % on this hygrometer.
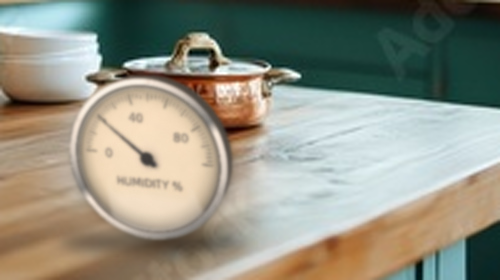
20 %
